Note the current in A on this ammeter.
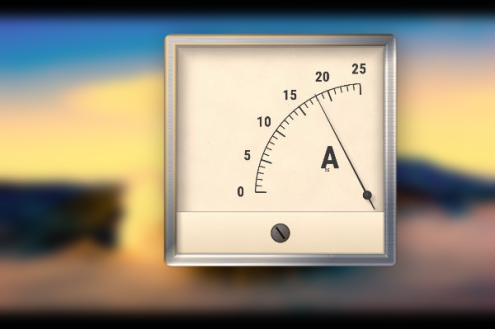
18 A
